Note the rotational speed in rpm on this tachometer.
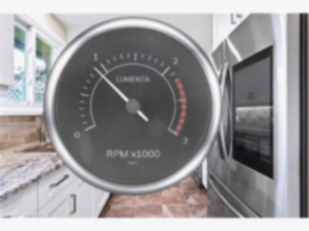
900 rpm
